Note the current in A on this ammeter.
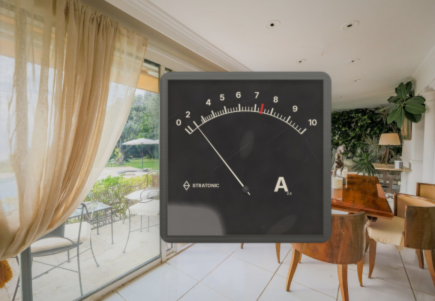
2 A
